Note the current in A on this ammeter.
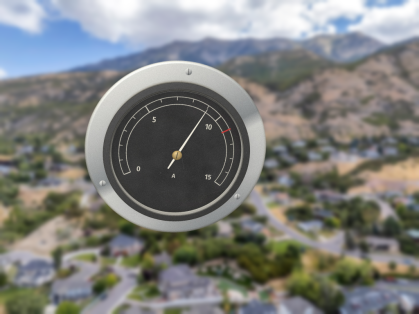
9 A
